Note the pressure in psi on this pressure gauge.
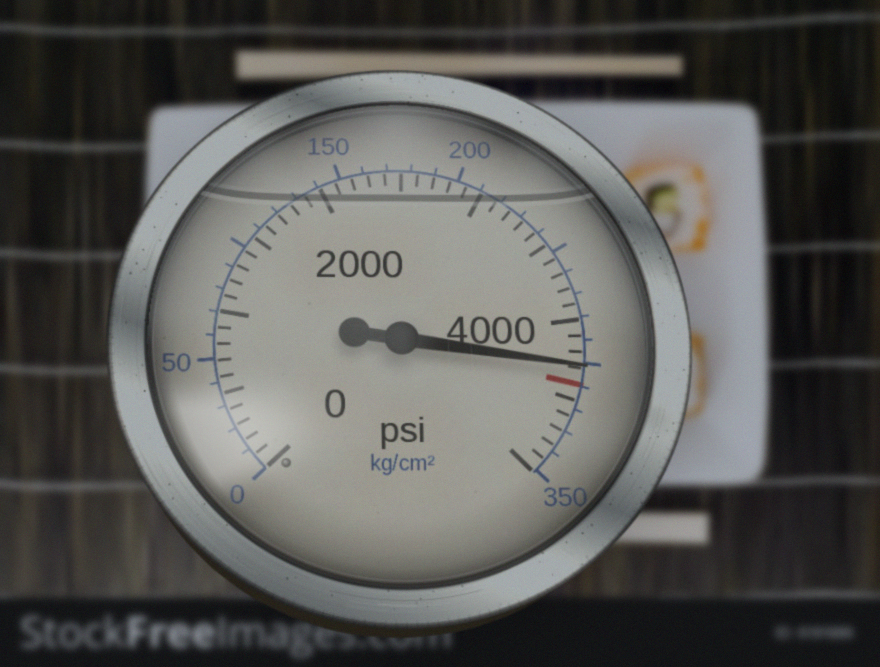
4300 psi
